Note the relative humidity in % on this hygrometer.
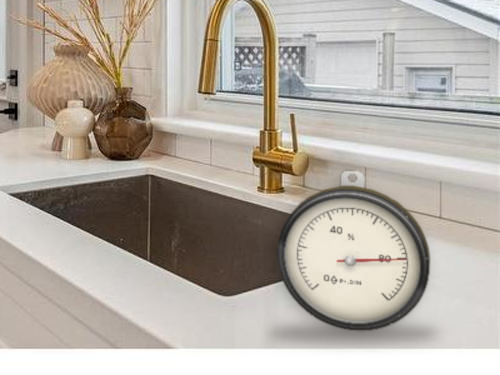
80 %
